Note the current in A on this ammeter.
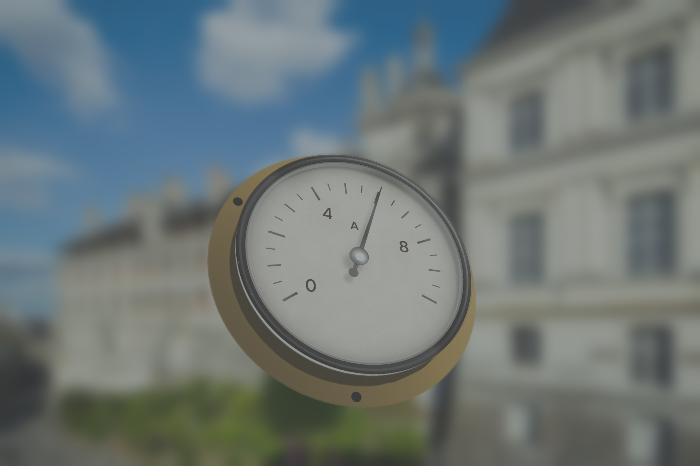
6 A
